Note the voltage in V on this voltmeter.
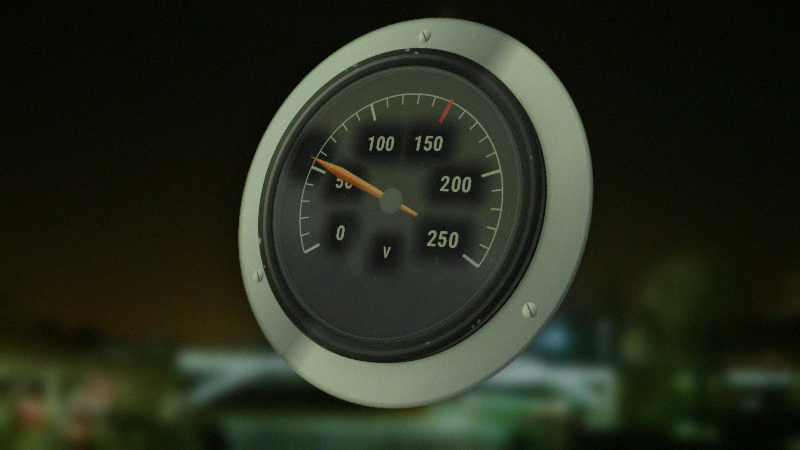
55 V
